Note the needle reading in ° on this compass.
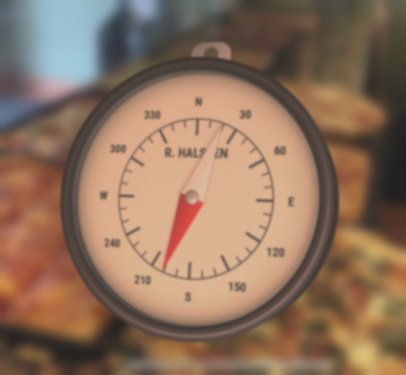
200 °
